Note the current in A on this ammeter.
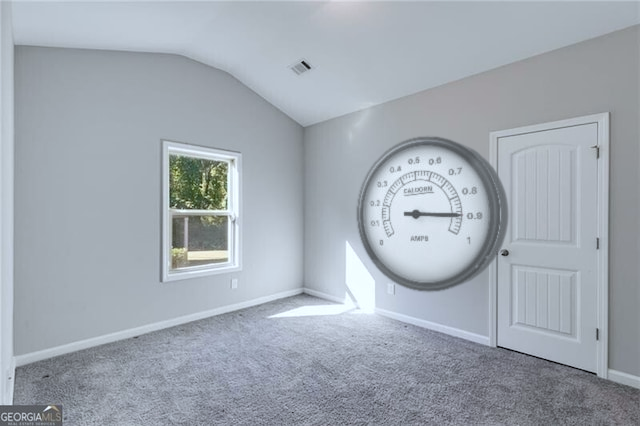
0.9 A
